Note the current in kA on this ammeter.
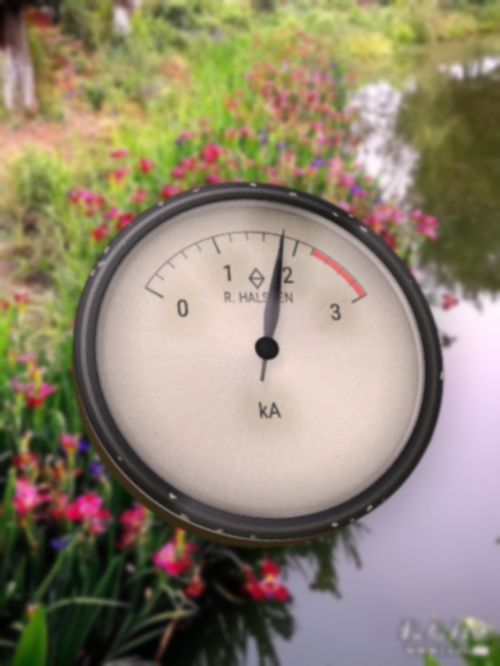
1.8 kA
